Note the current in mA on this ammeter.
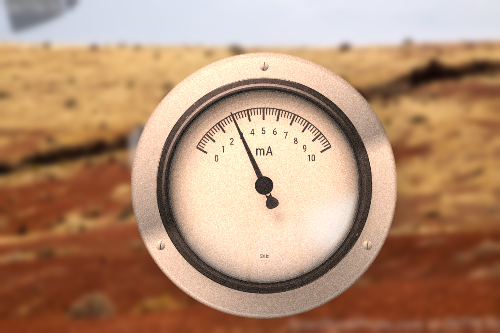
3 mA
